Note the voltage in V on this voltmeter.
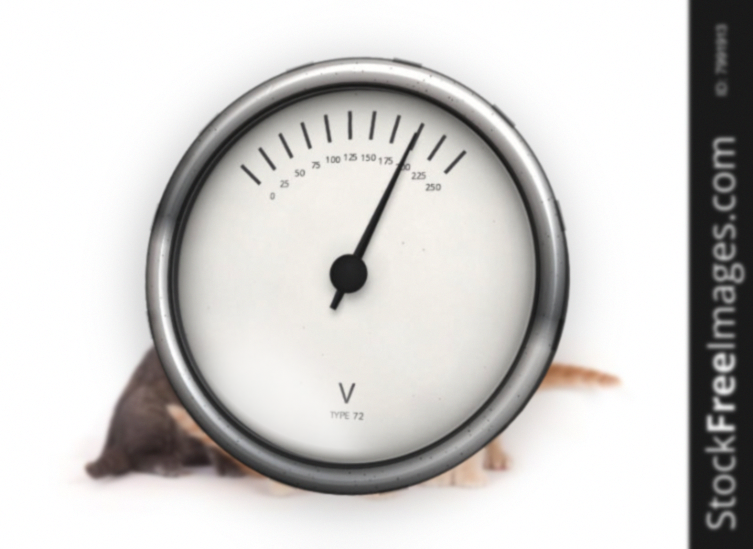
200 V
